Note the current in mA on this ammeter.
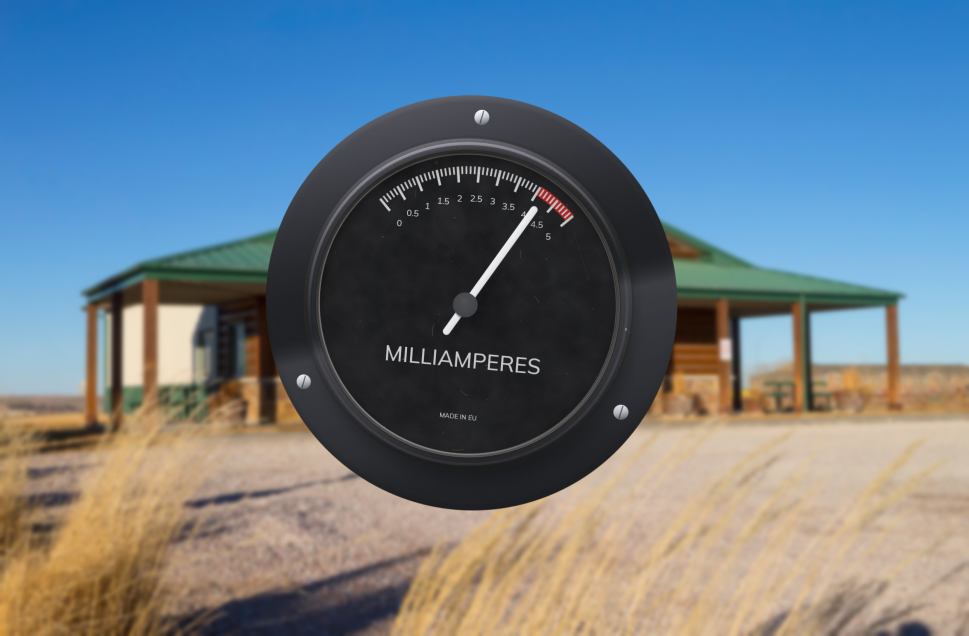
4.2 mA
